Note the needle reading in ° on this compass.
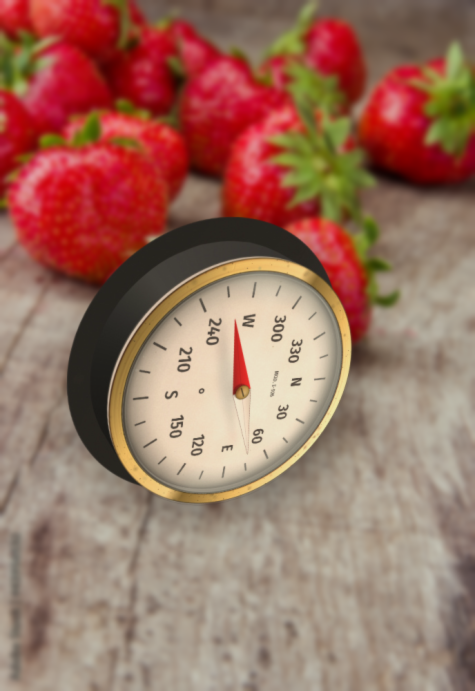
255 °
